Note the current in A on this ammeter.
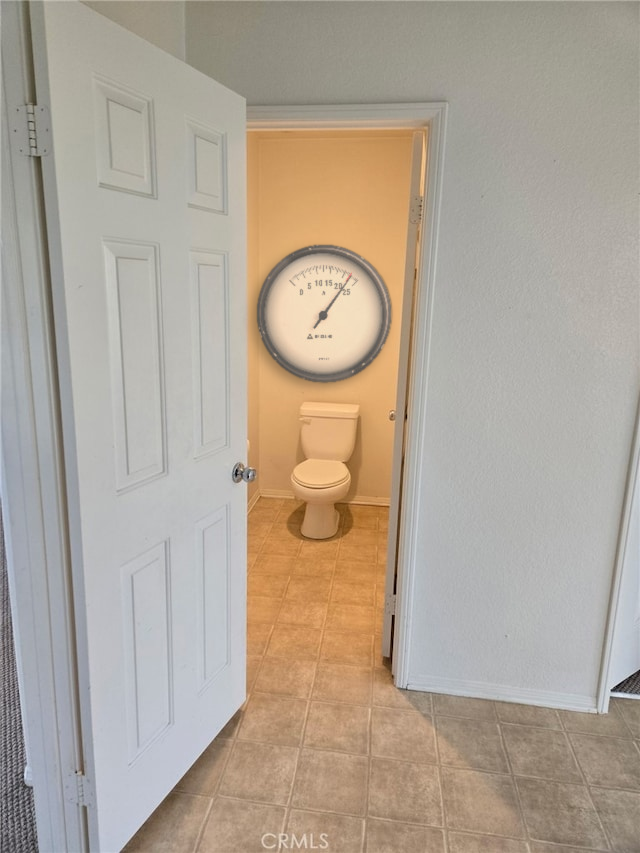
22.5 A
